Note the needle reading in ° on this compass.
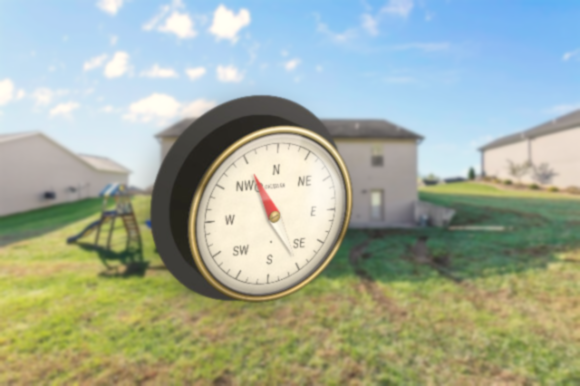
330 °
